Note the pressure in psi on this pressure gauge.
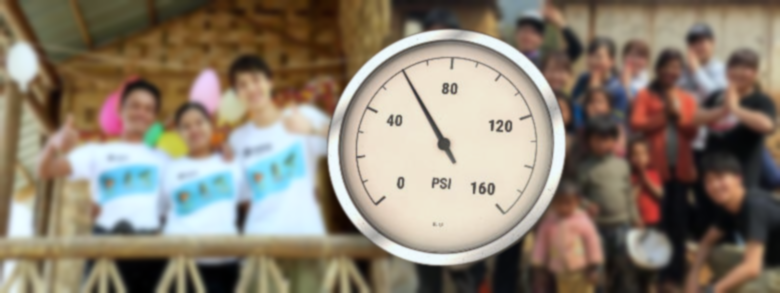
60 psi
